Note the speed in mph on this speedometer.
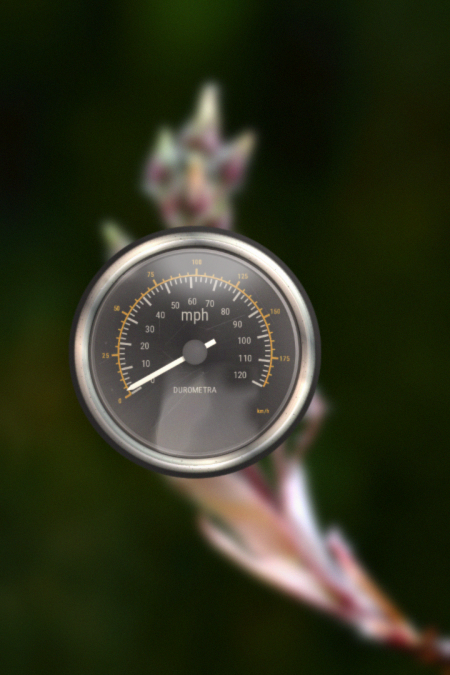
2 mph
